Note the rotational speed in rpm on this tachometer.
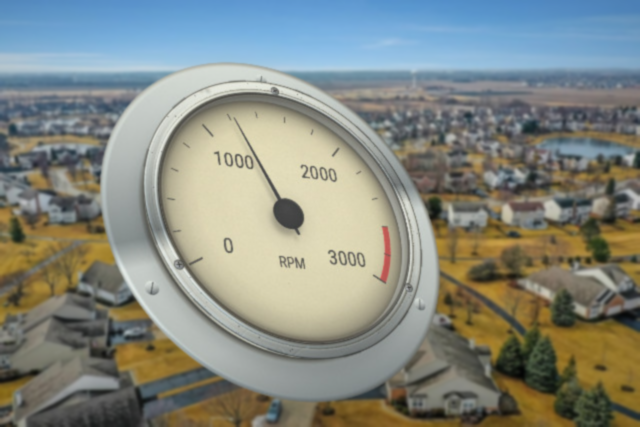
1200 rpm
